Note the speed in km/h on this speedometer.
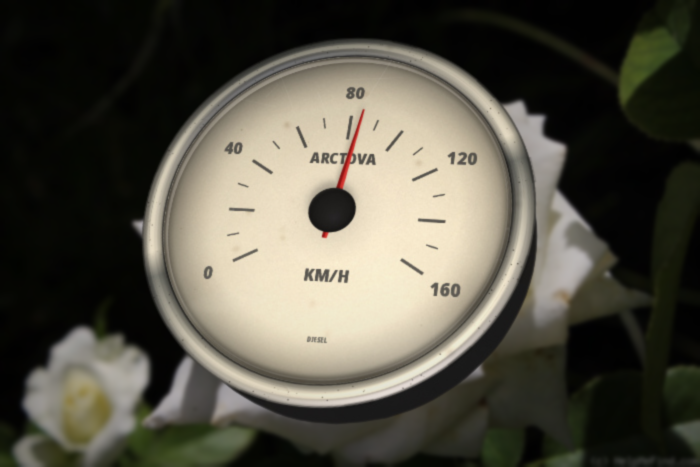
85 km/h
